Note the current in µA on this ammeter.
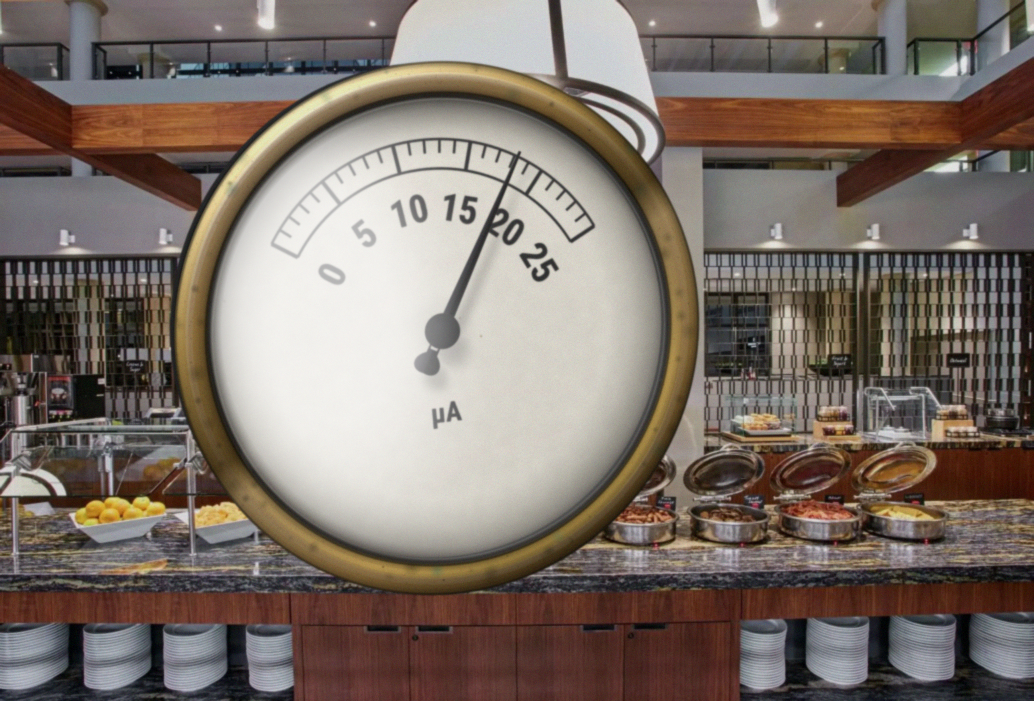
18 µA
